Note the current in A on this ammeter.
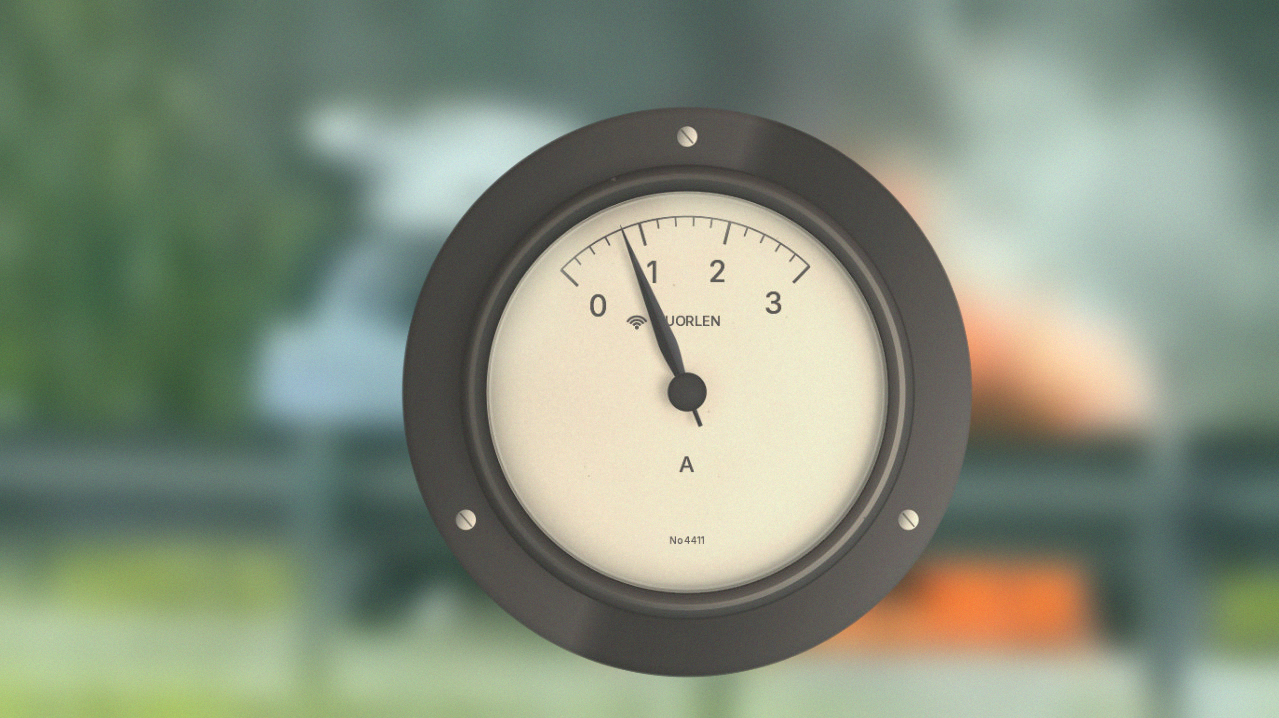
0.8 A
